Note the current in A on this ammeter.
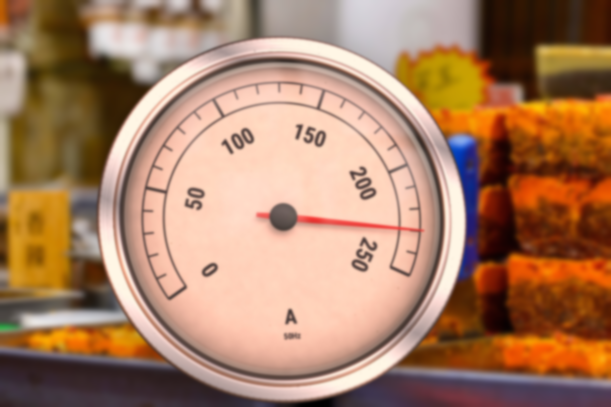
230 A
